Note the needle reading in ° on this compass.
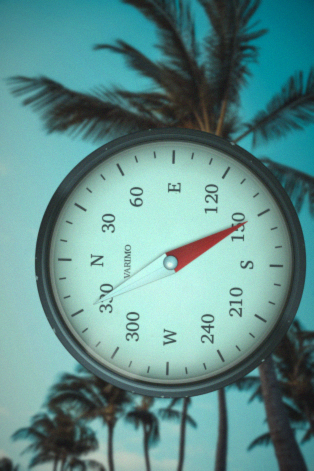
150 °
